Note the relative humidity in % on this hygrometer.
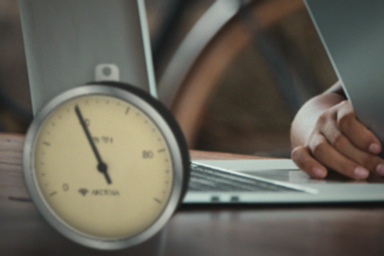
40 %
